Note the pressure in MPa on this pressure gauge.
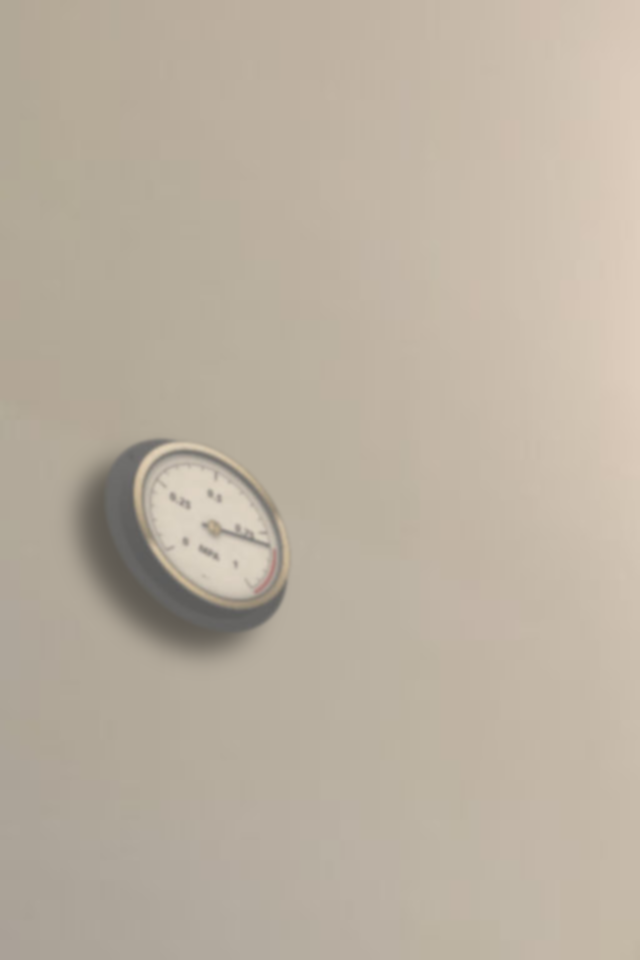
0.8 MPa
